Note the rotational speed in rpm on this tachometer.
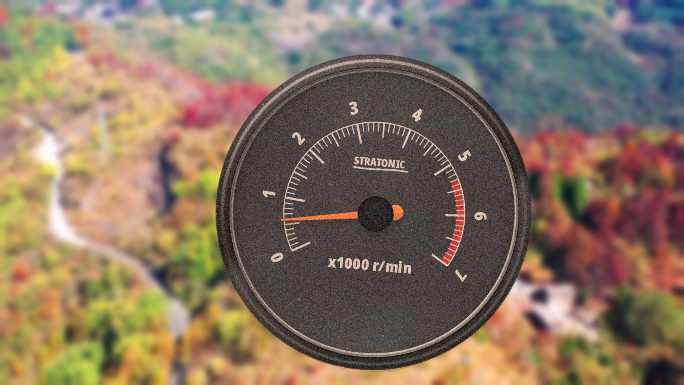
600 rpm
